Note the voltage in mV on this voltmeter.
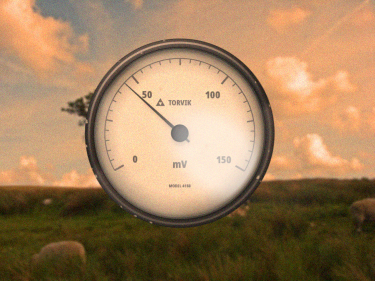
45 mV
